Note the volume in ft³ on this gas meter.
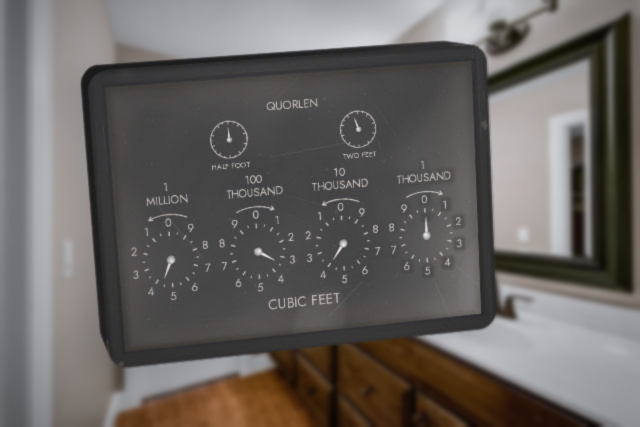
434000 ft³
